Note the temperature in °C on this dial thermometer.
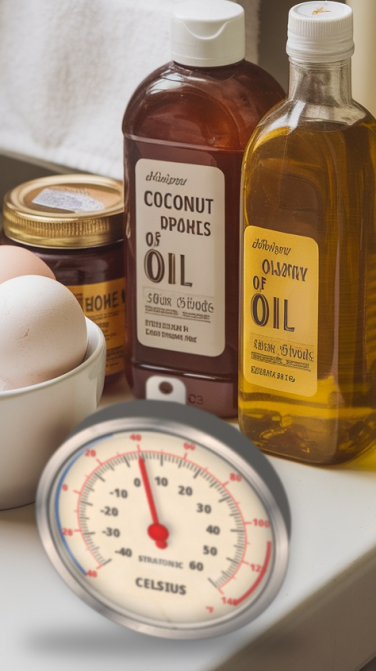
5 °C
